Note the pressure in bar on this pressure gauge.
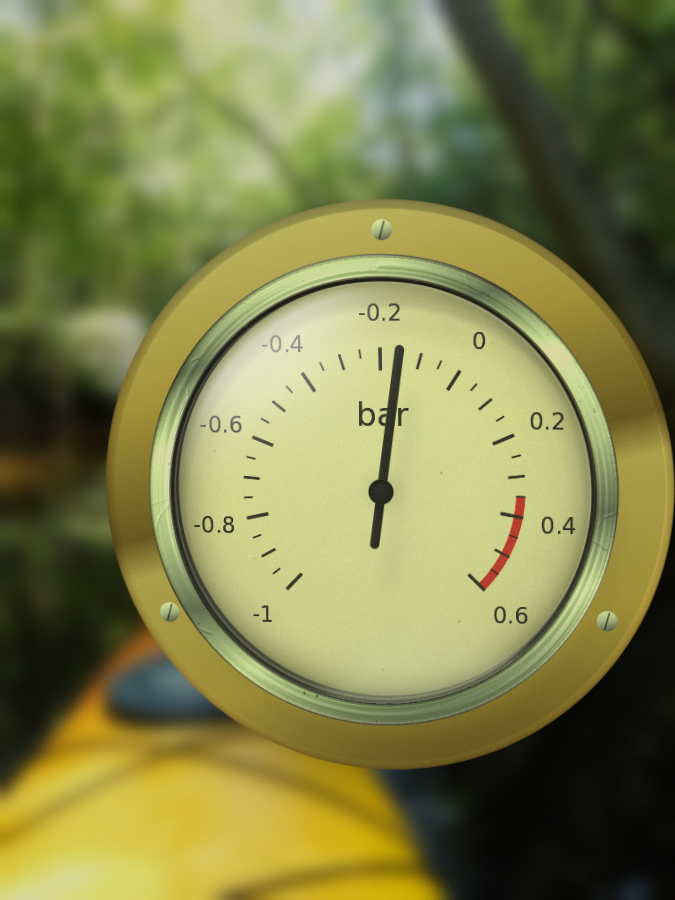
-0.15 bar
